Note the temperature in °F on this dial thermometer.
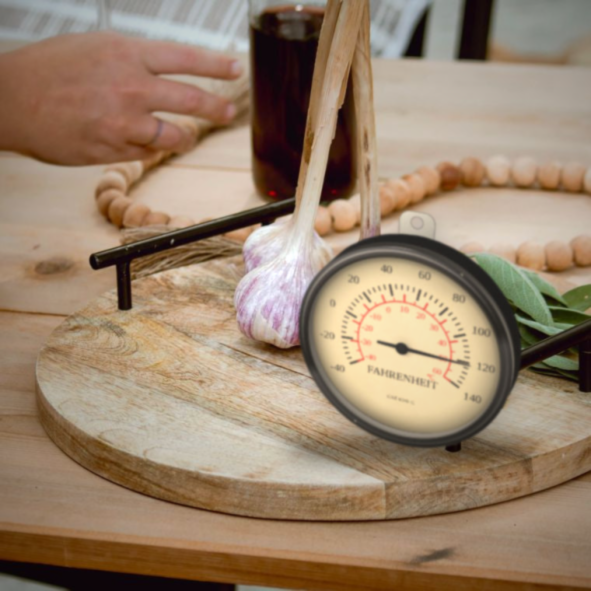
120 °F
